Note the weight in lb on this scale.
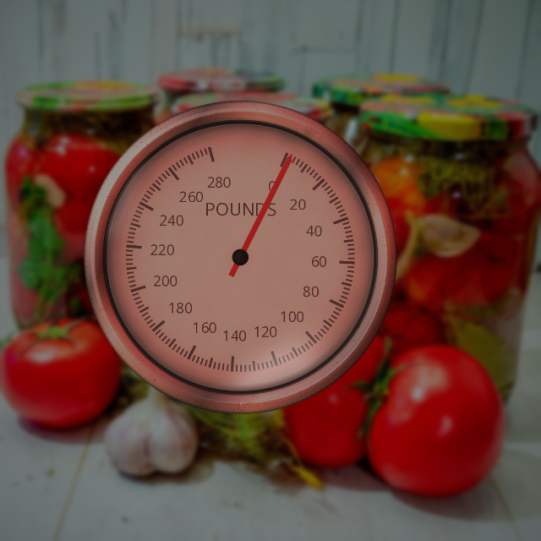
2 lb
